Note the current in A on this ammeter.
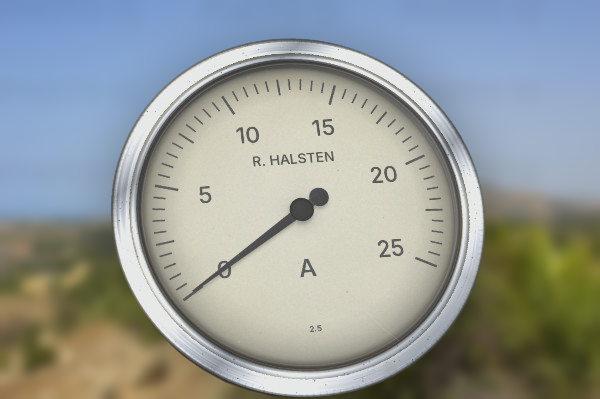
0 A
